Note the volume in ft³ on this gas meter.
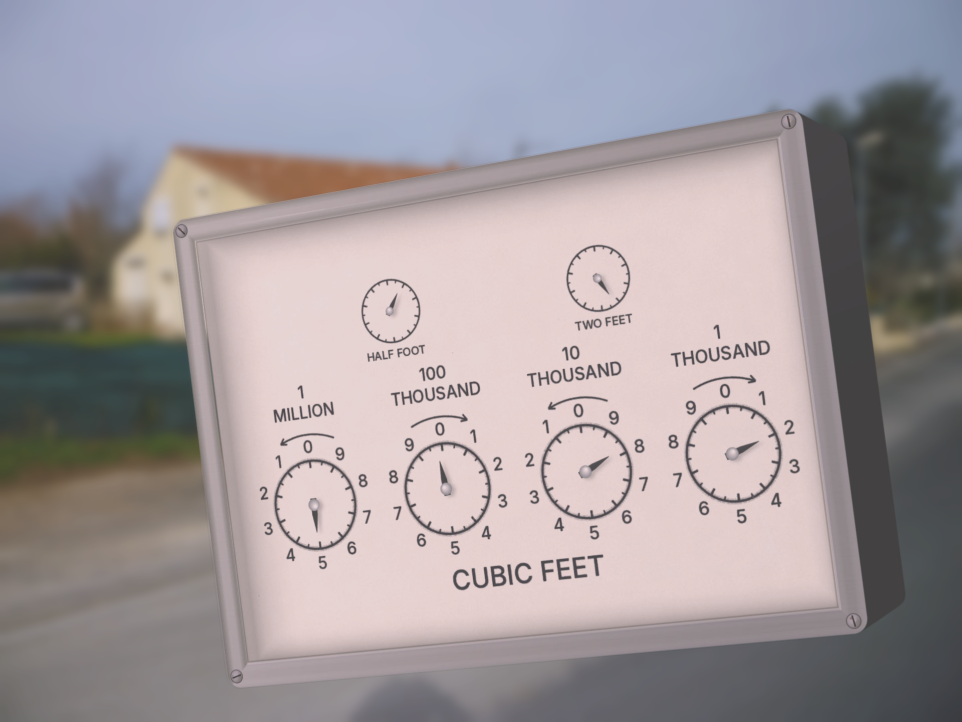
498200 ft³
